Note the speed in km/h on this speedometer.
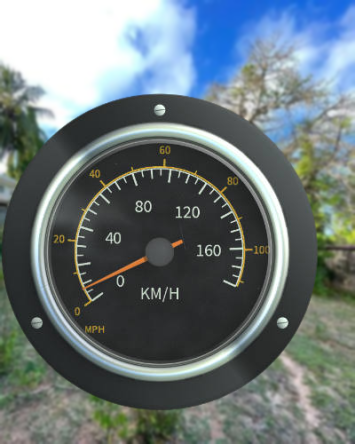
7.5 km/h
